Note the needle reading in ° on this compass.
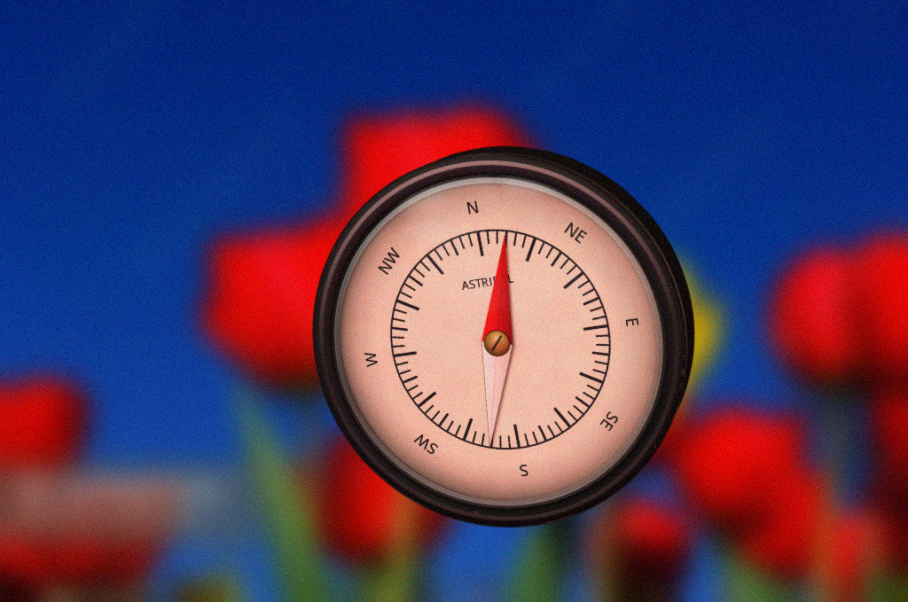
15 °
